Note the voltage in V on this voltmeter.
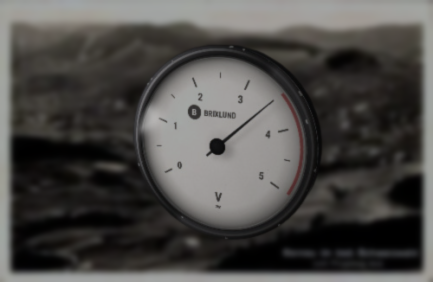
3.5 V
